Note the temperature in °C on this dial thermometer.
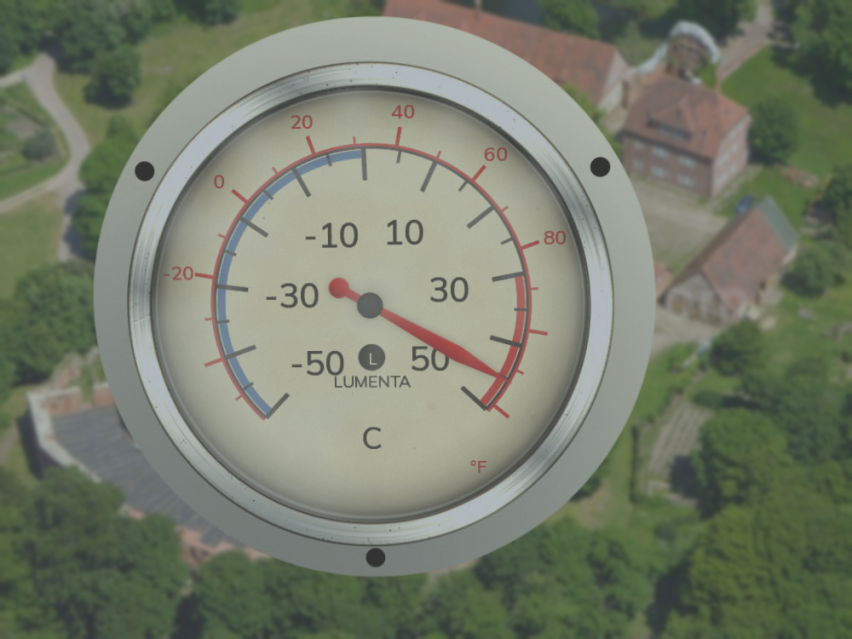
45 °C
